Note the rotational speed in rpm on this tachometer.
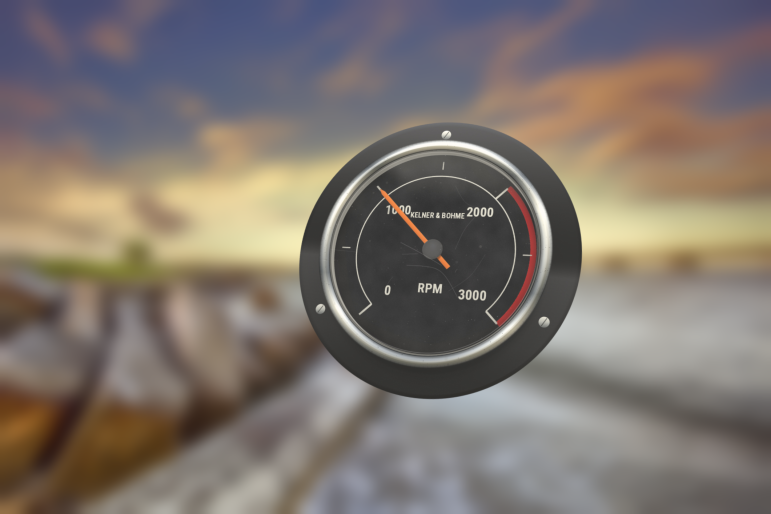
1000 rpm
